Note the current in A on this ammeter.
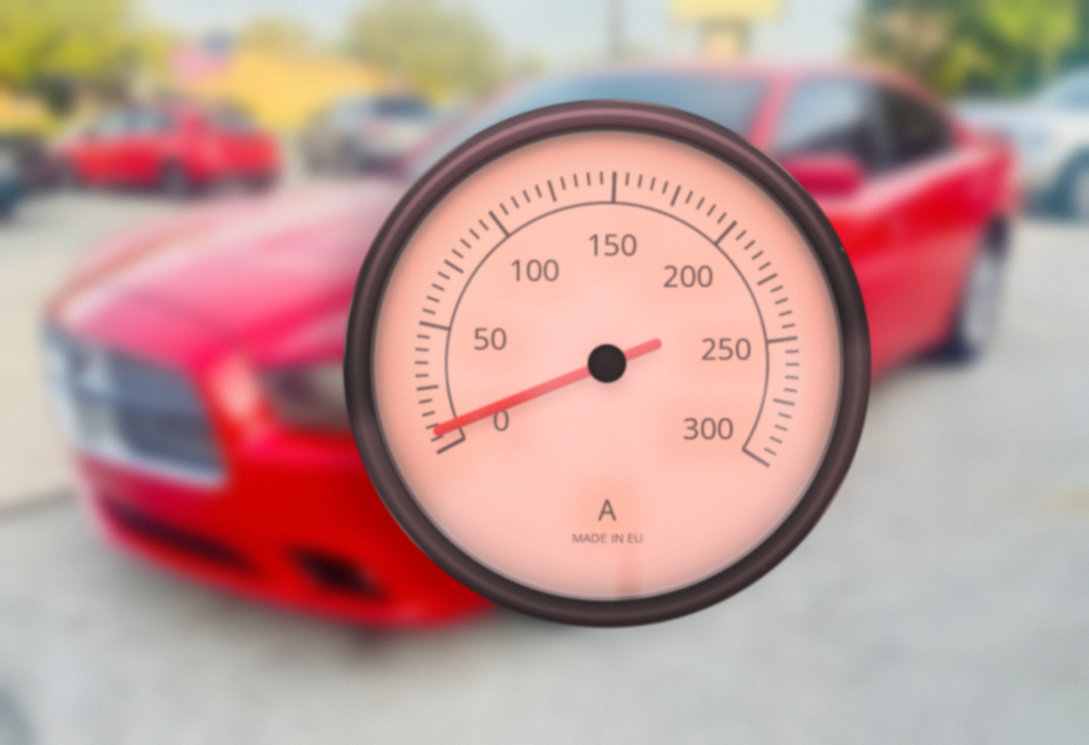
7.5 A
